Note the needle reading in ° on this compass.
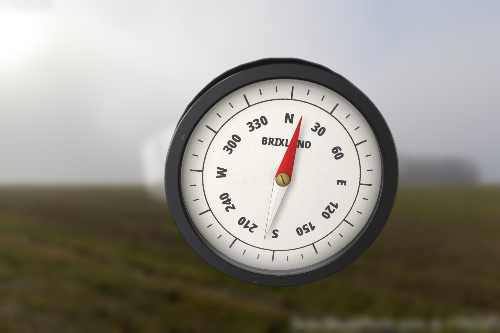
10 °
